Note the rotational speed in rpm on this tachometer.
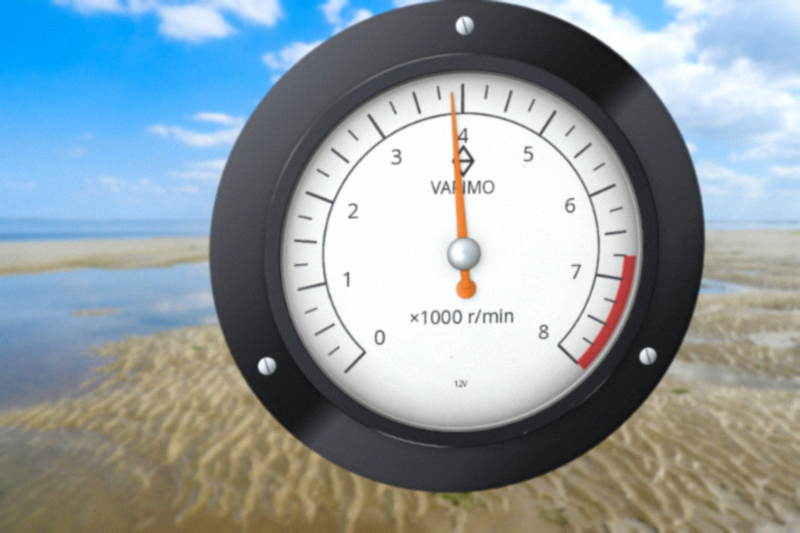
3875 rpm
